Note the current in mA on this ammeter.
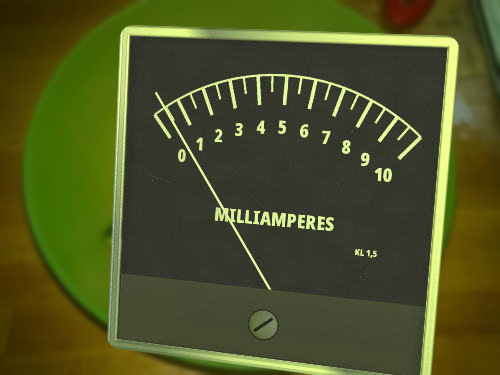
0.5 mA
